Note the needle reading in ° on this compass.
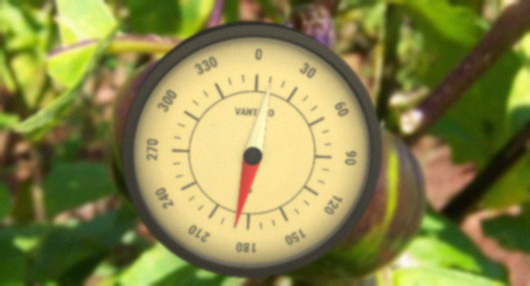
190 °
